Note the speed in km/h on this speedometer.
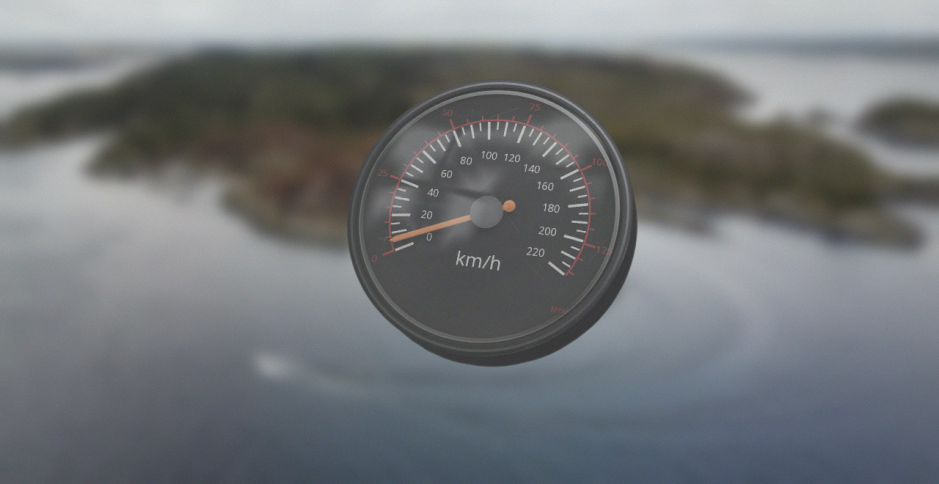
5 km/h
